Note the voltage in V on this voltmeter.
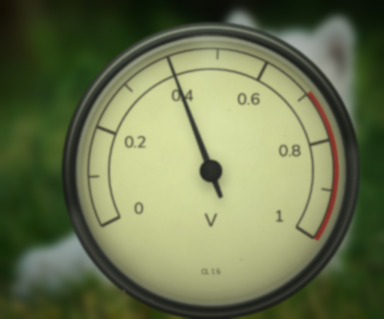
0.4 V
